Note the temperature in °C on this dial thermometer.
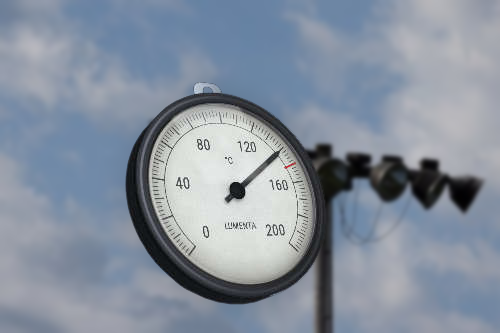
140 °C
